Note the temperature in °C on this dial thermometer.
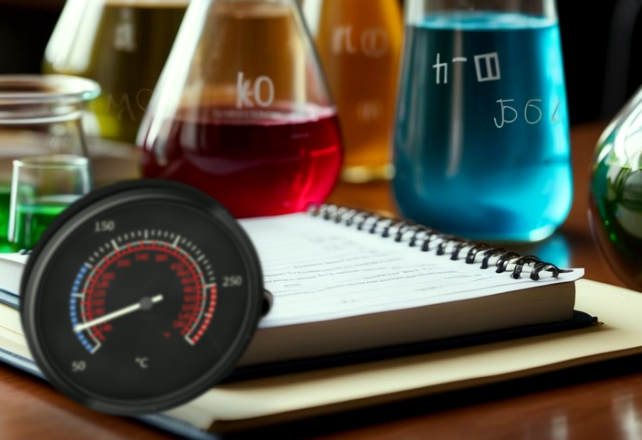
75 °C
